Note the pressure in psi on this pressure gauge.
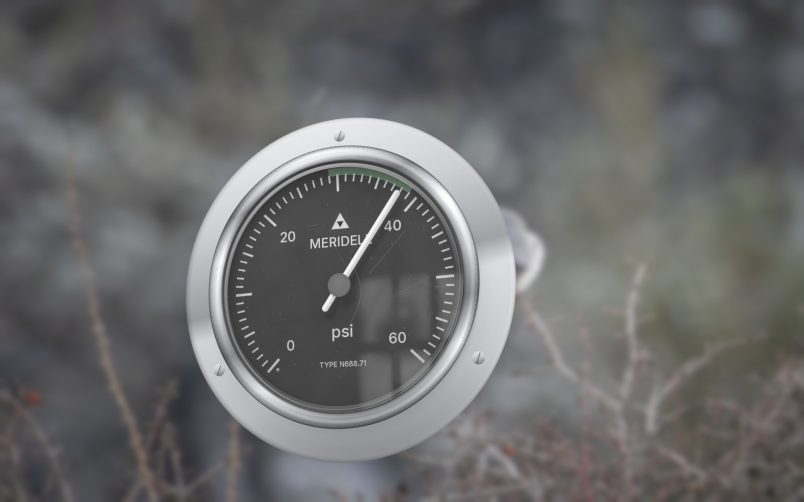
38 psi
